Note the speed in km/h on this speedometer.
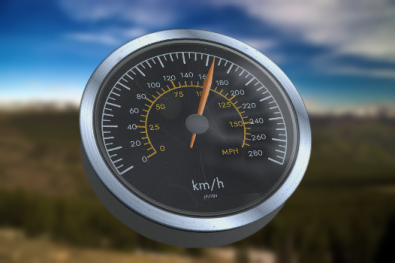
165 km/h
